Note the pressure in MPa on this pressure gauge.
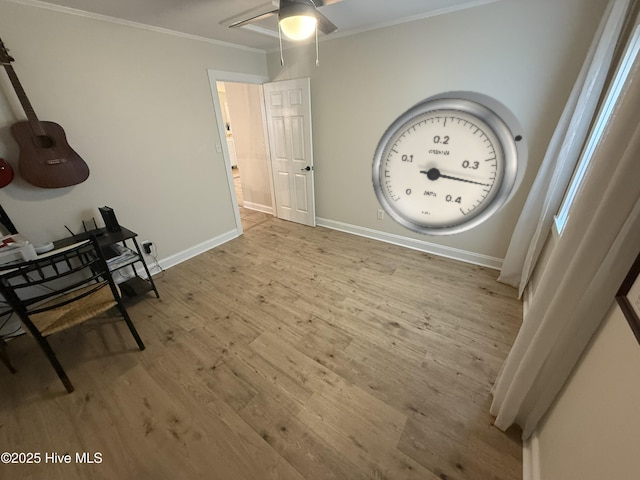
0.34 MPa
